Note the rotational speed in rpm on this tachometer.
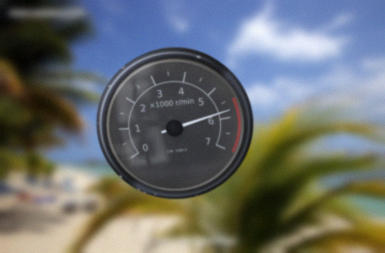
5750 rpm
